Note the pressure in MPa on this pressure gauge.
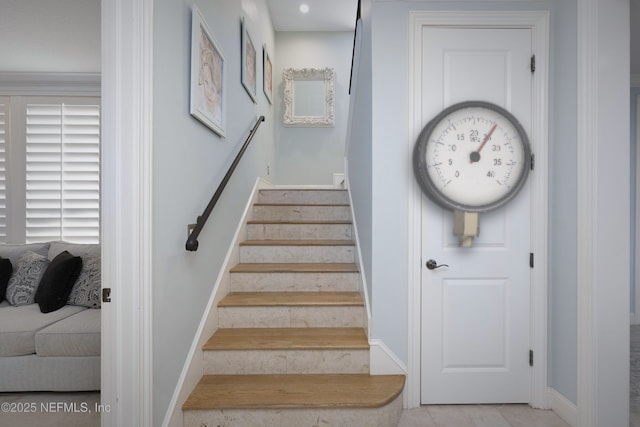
25 MPa
